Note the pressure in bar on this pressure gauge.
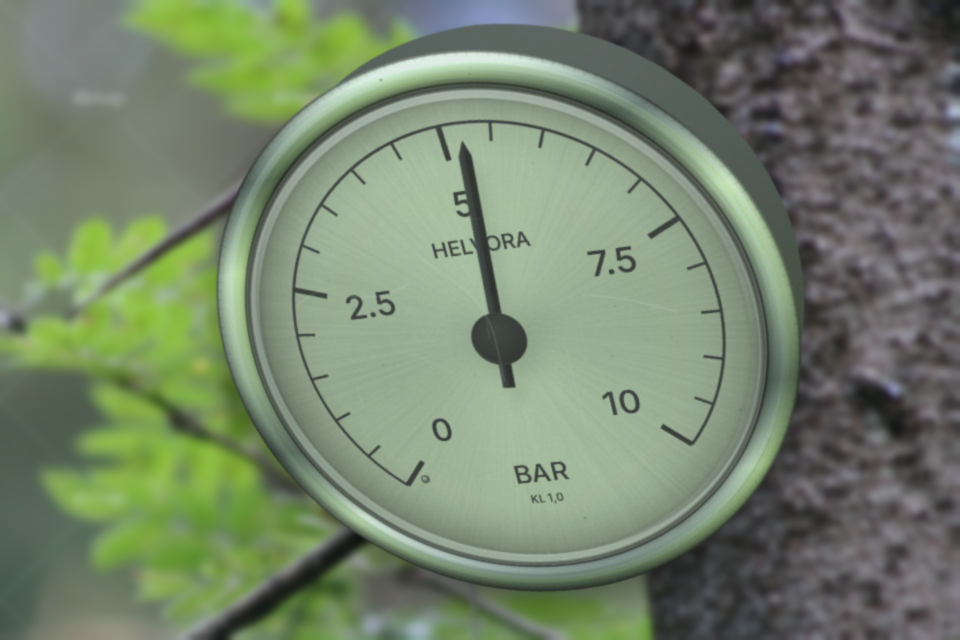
5.25 bar
